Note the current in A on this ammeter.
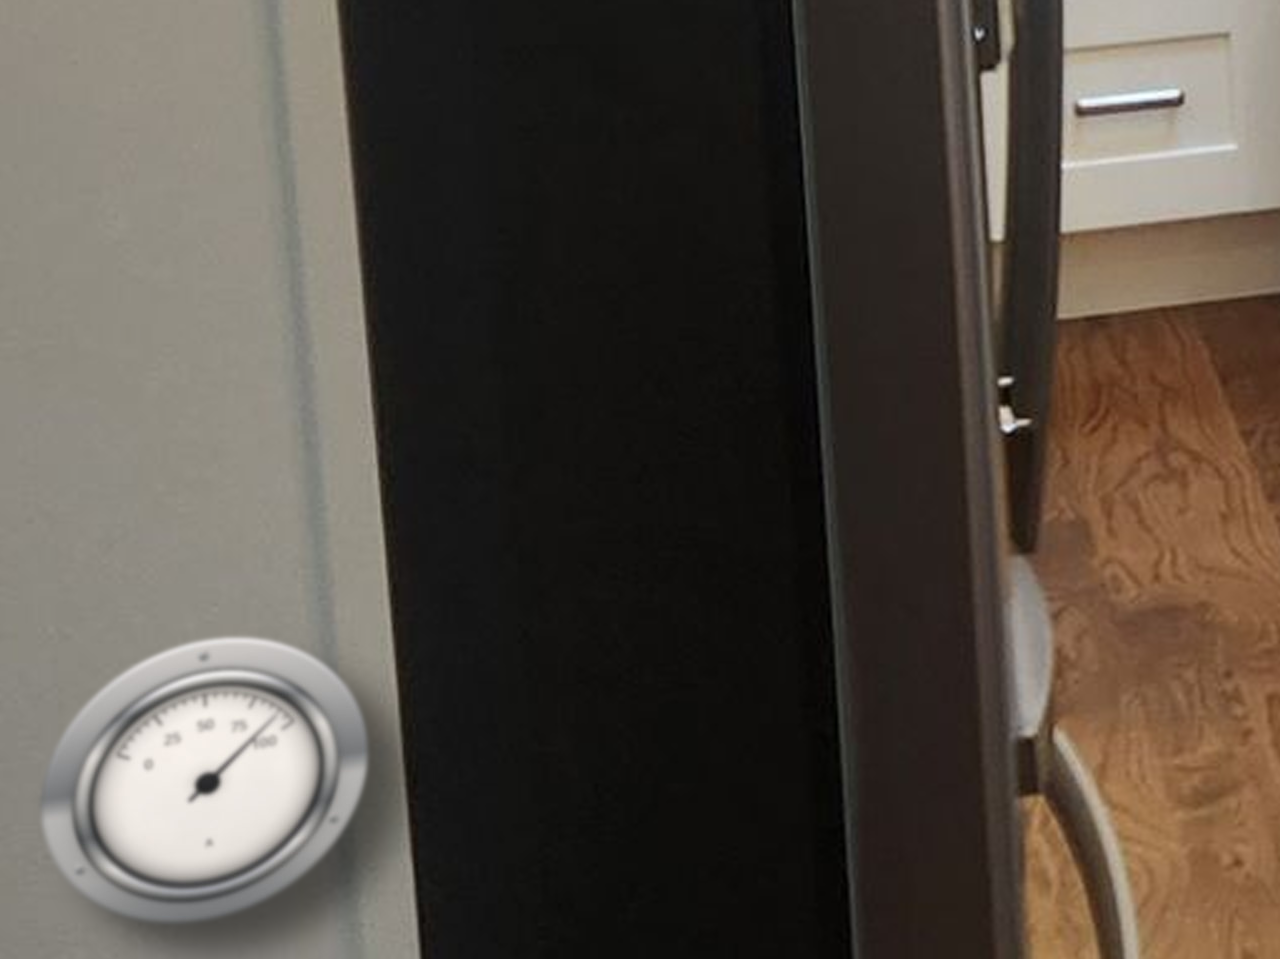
90 A
